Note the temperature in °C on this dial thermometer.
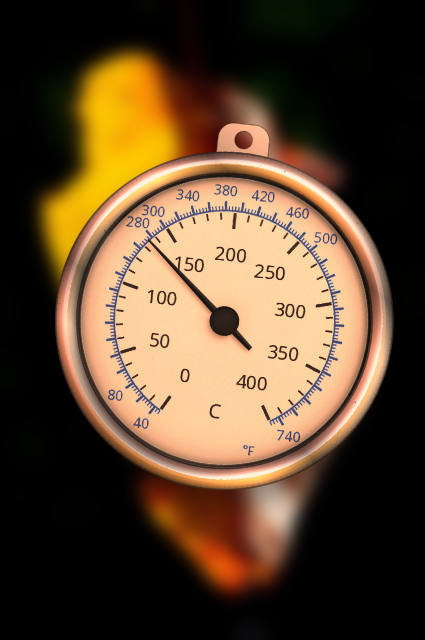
135 °C
